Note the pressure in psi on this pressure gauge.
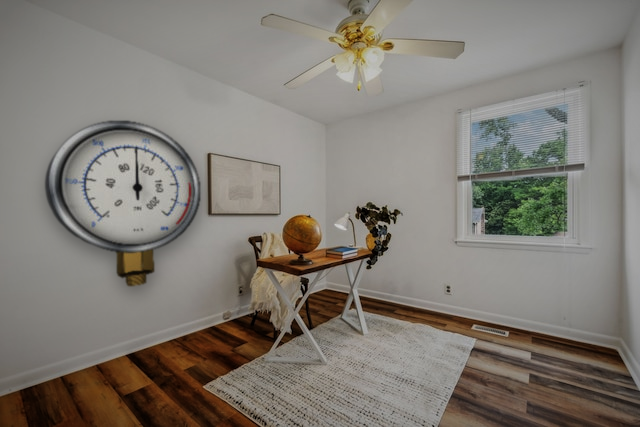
100 psi
